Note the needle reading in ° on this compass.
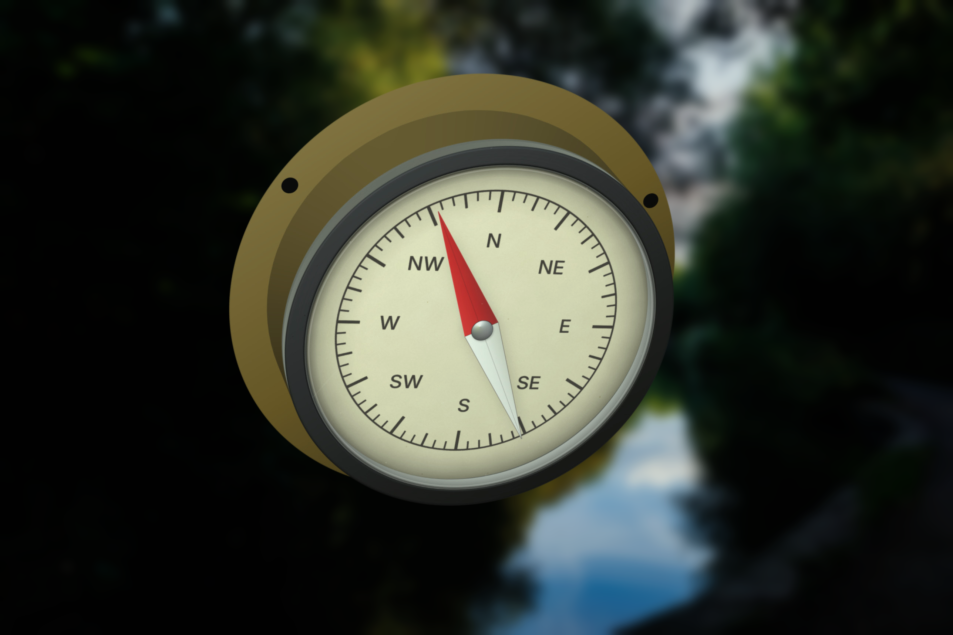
332.5 °
